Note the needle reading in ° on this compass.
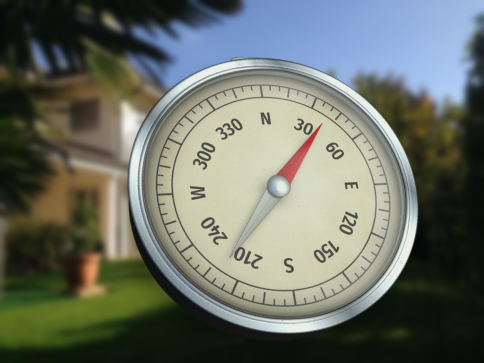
40 °
